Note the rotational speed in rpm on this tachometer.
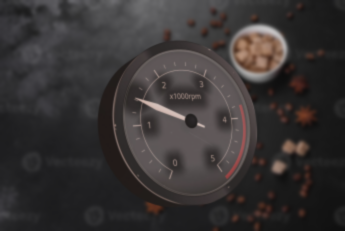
1400 rpm
